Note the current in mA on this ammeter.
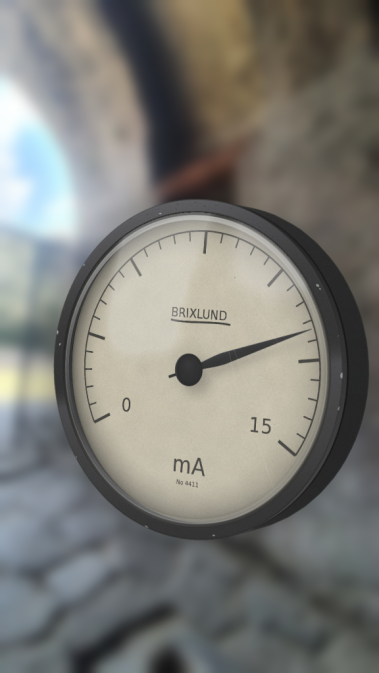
11.75 mA
